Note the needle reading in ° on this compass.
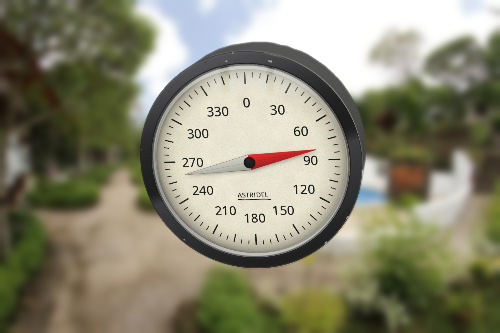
80 °
